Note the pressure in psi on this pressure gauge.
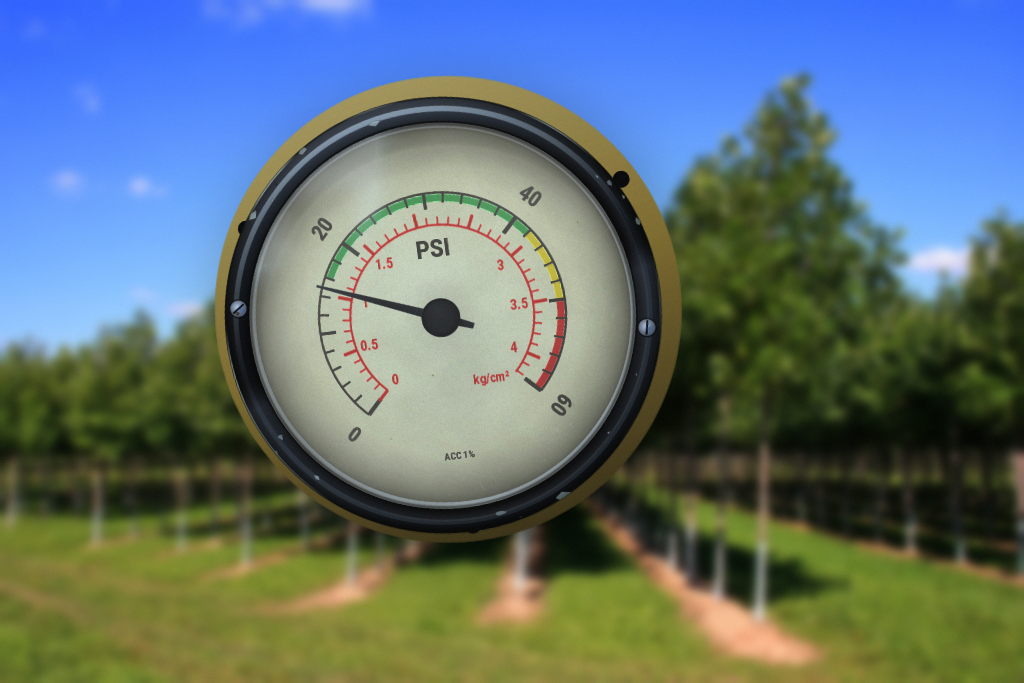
15 psi
